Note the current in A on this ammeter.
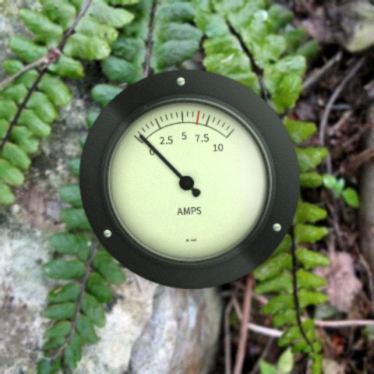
0.5 A
